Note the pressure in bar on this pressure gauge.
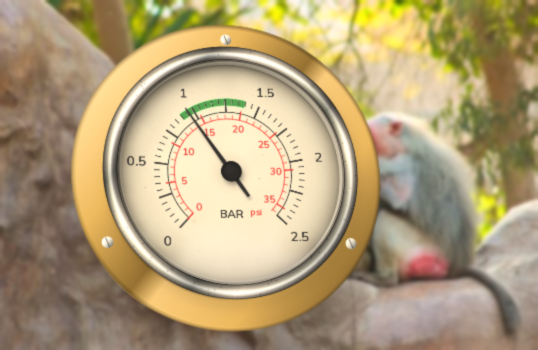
0.95 bar
